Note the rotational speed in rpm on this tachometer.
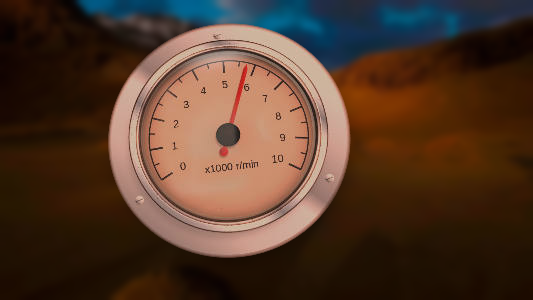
5750 rpm
